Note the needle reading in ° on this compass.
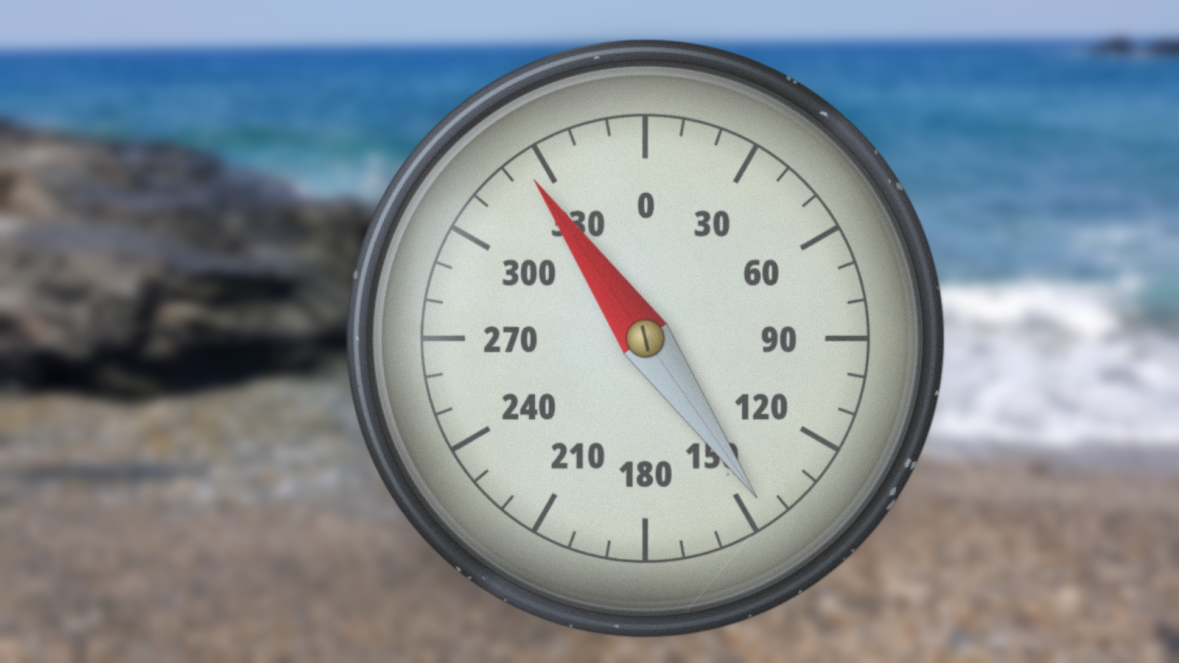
325 °
